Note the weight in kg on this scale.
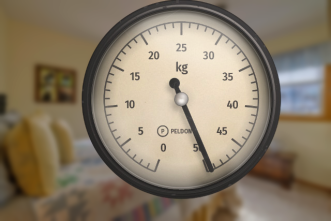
49.5 kg
